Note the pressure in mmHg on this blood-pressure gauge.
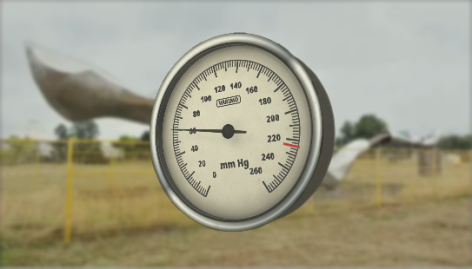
60 mmHg
